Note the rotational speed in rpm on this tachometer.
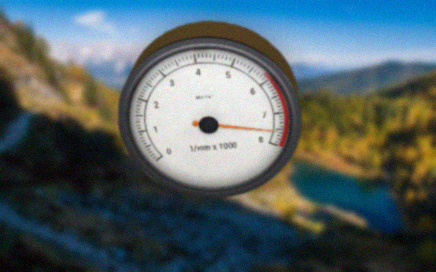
7500 rpm
